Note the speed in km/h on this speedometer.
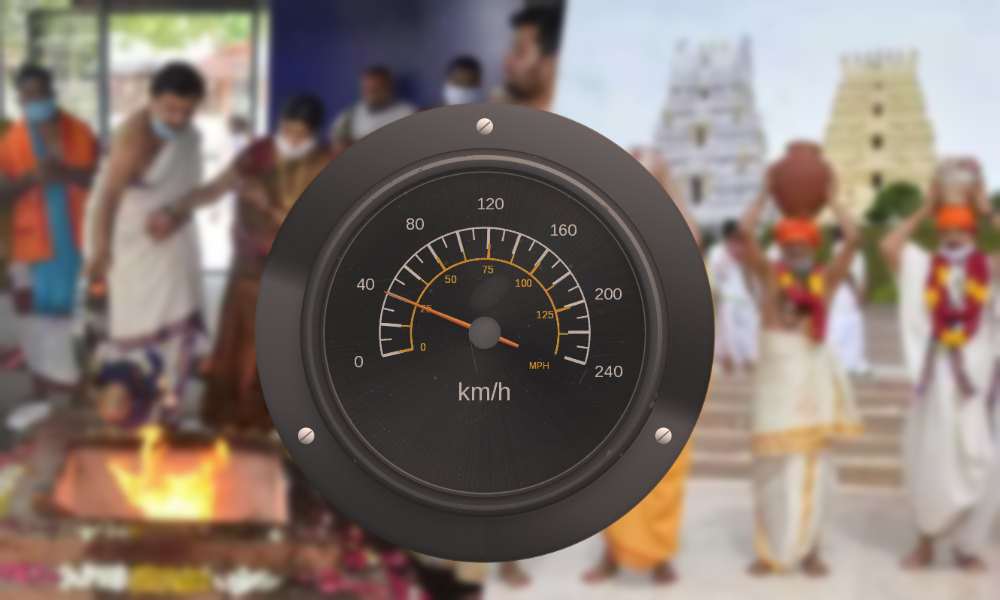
40 km/h
